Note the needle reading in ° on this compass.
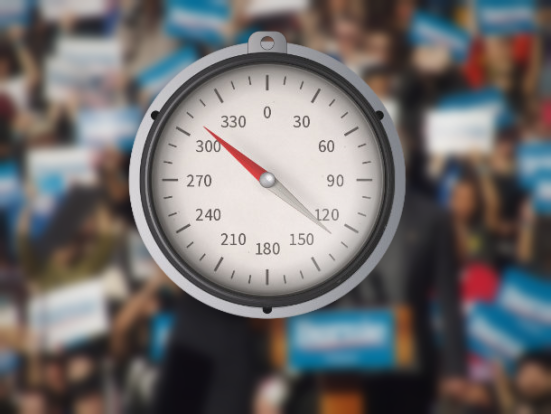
310 °
